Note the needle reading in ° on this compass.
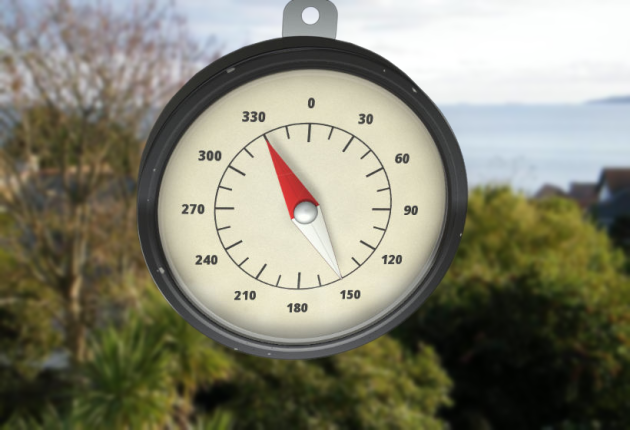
330 °
